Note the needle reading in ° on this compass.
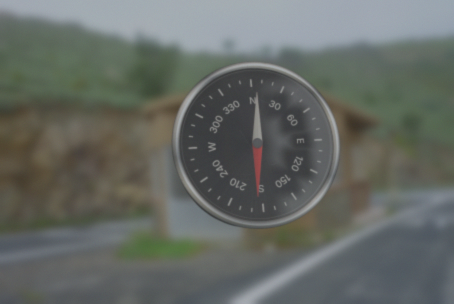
185 °
